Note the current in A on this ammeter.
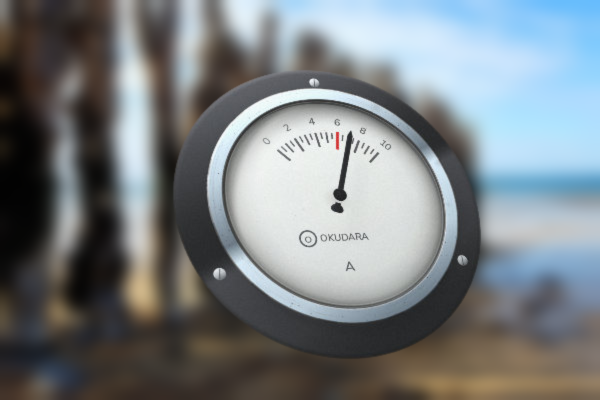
7 A
